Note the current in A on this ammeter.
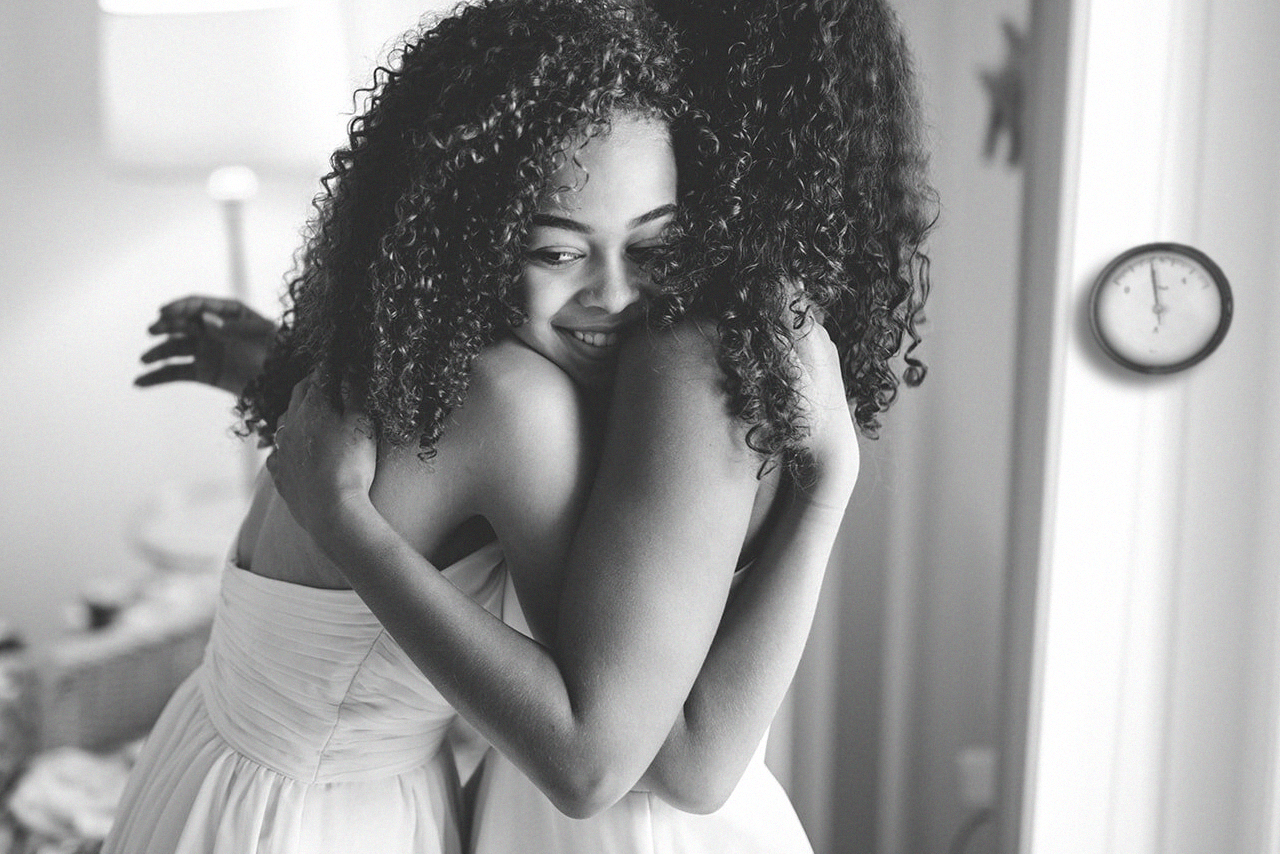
2 A
